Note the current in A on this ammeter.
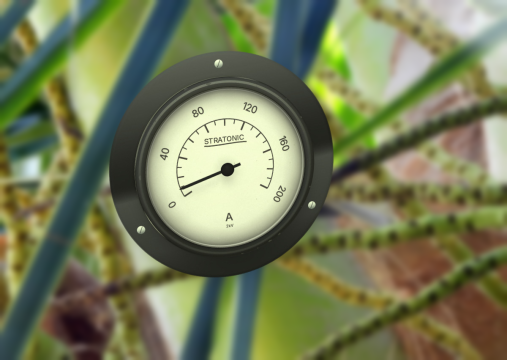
10 A
